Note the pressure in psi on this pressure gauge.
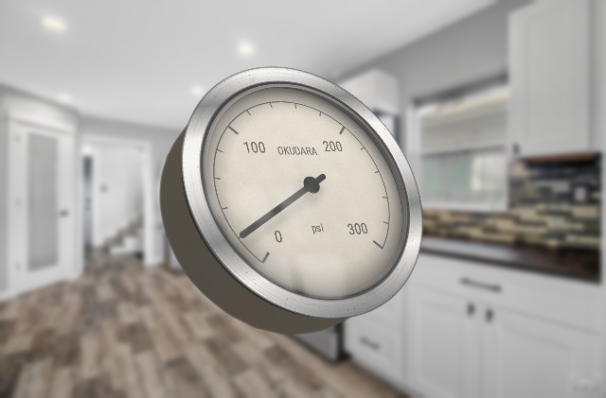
20 psi
